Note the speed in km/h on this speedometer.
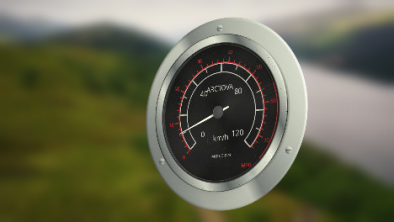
10 km/h
